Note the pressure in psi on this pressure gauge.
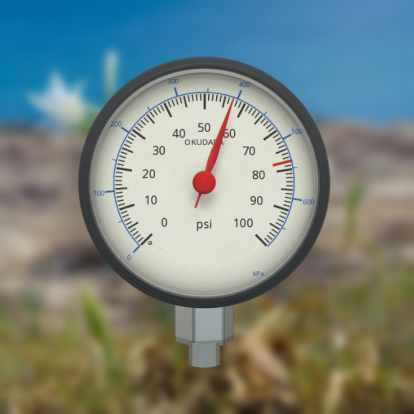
57 psi
